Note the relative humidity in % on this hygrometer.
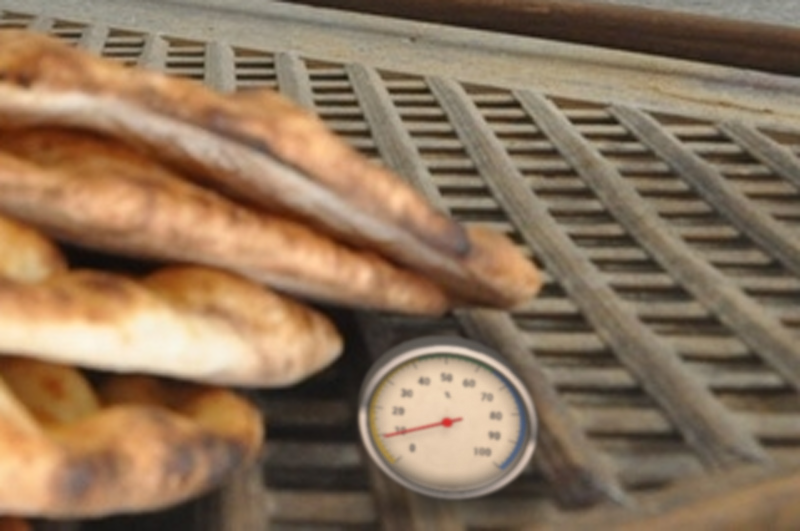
10 %
